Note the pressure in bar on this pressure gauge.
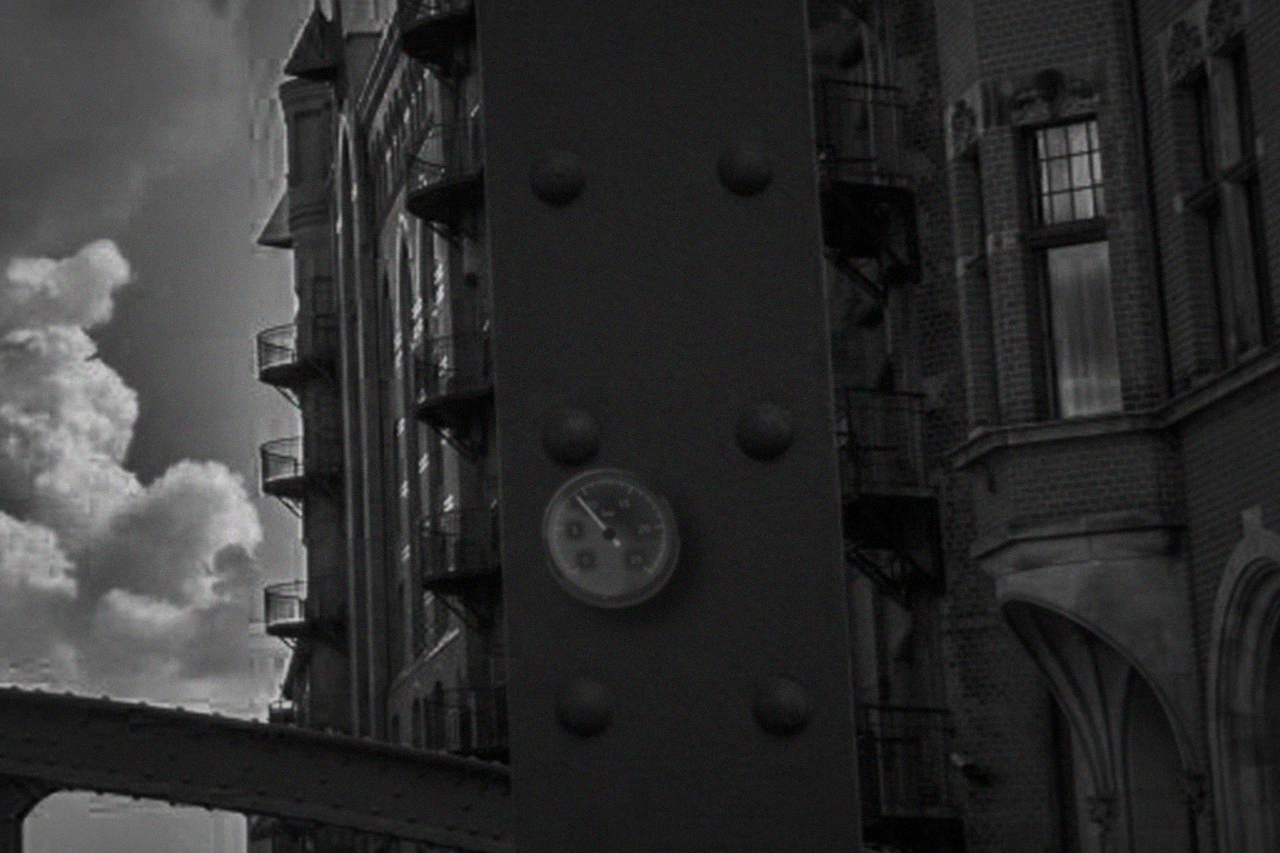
9 bar
